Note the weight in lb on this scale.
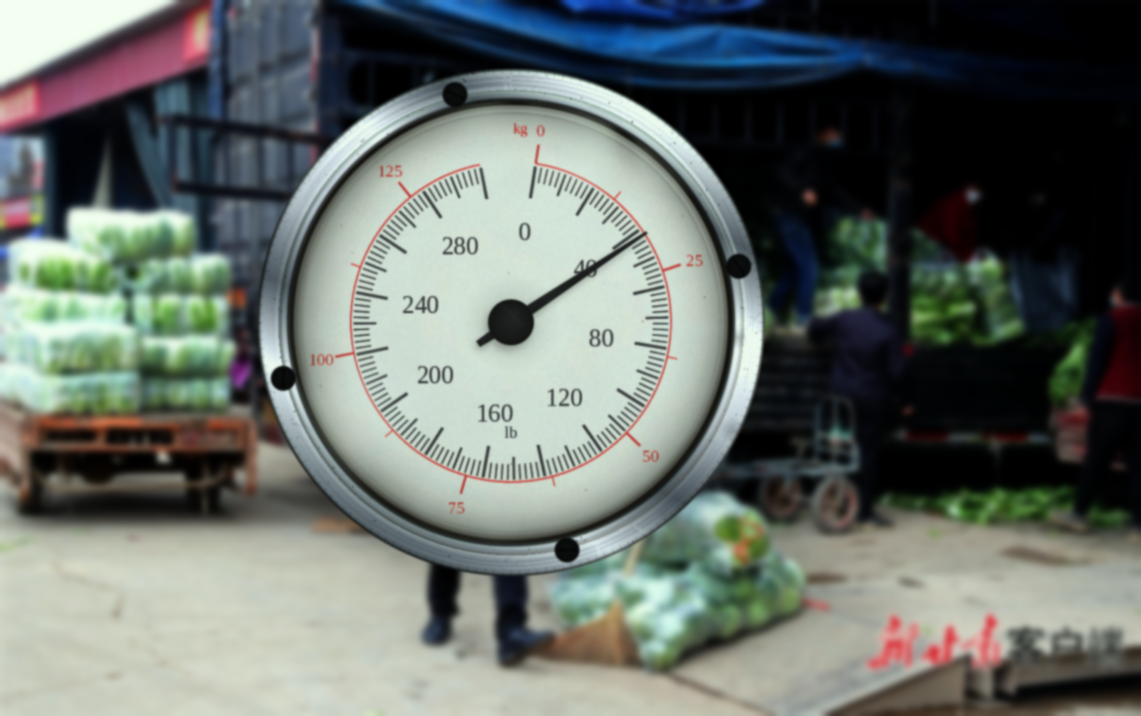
42 lb
